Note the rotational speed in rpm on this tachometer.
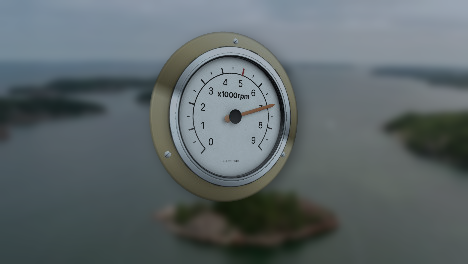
7000 rpm
